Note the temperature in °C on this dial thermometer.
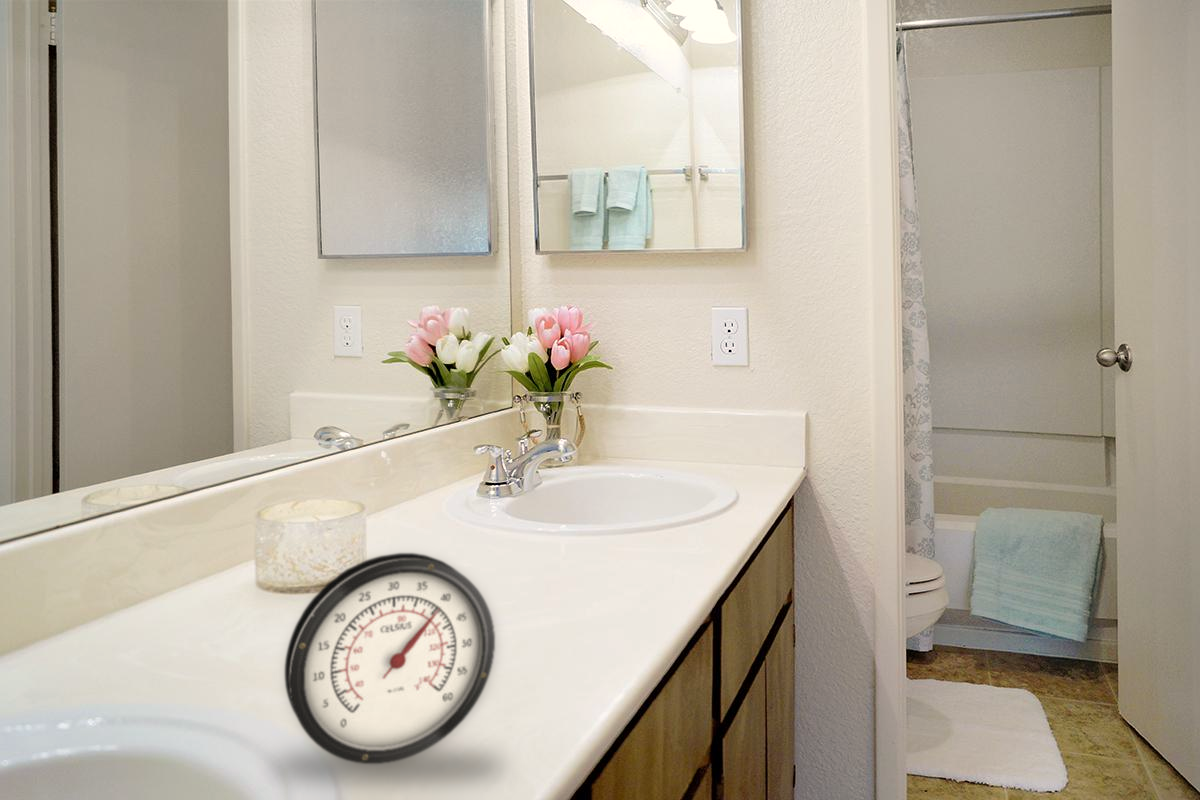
40 °C
